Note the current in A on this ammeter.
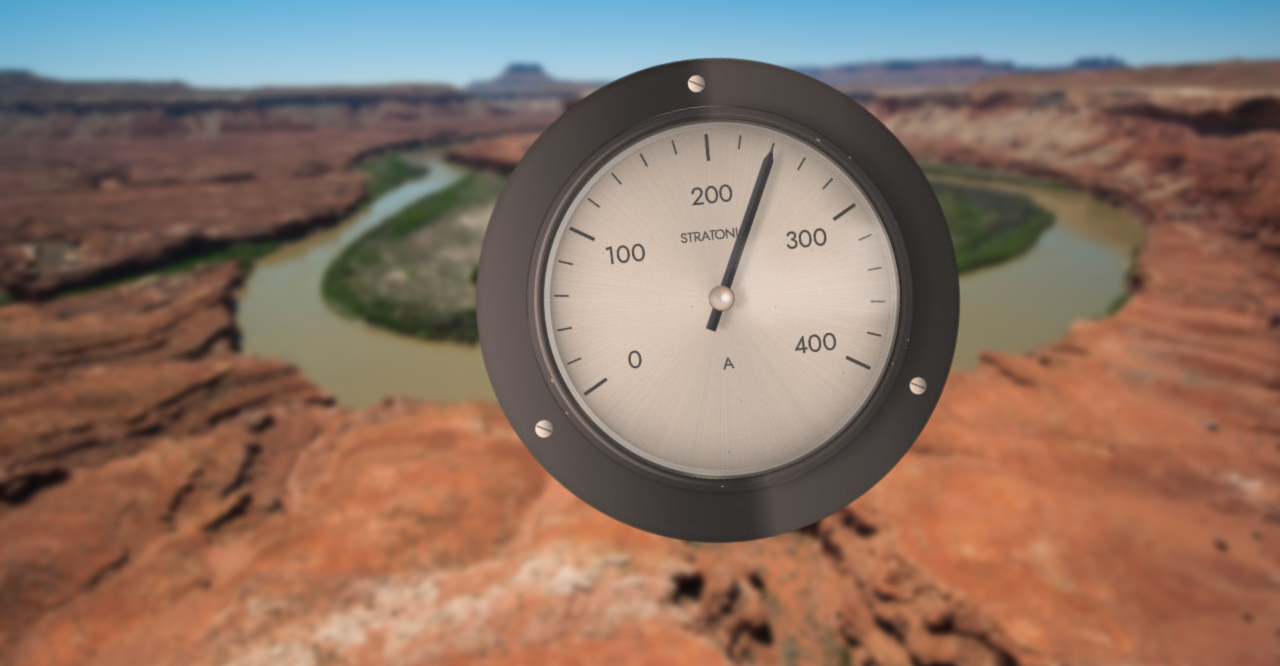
240 A
